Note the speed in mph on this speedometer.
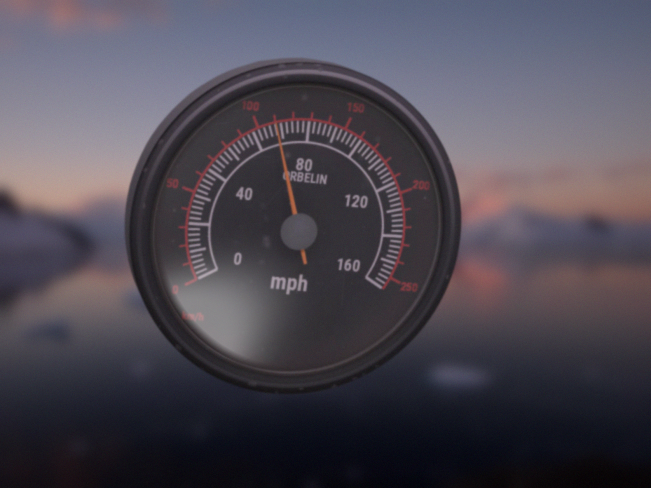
68 mph
